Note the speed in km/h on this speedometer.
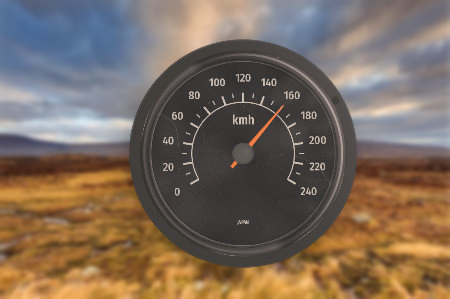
160 km/h
